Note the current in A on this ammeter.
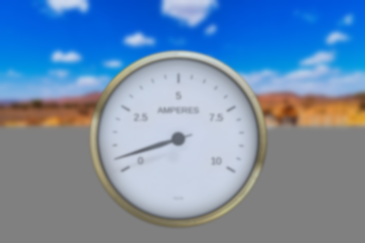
0.5 A
